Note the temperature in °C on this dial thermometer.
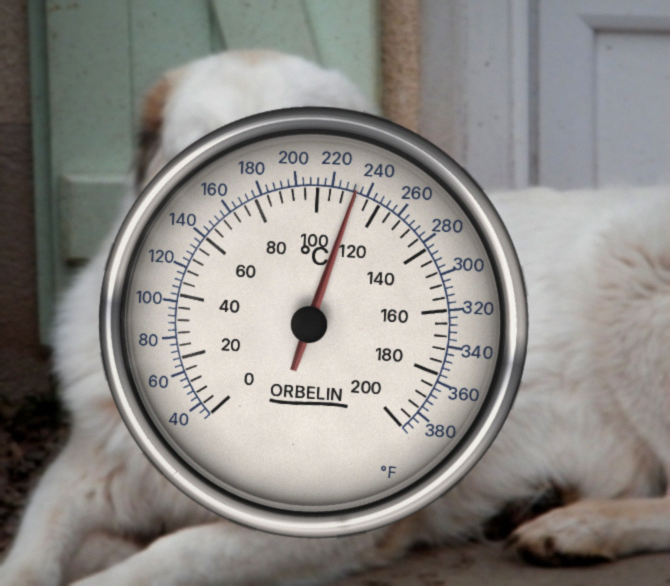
112 °C
